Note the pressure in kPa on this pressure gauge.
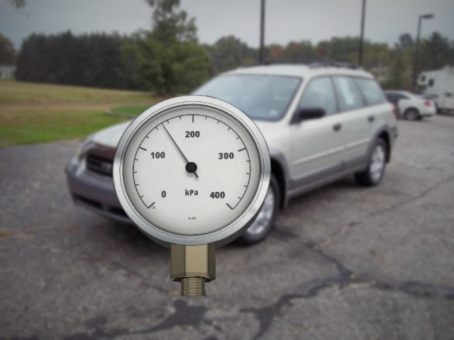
150 kPa
